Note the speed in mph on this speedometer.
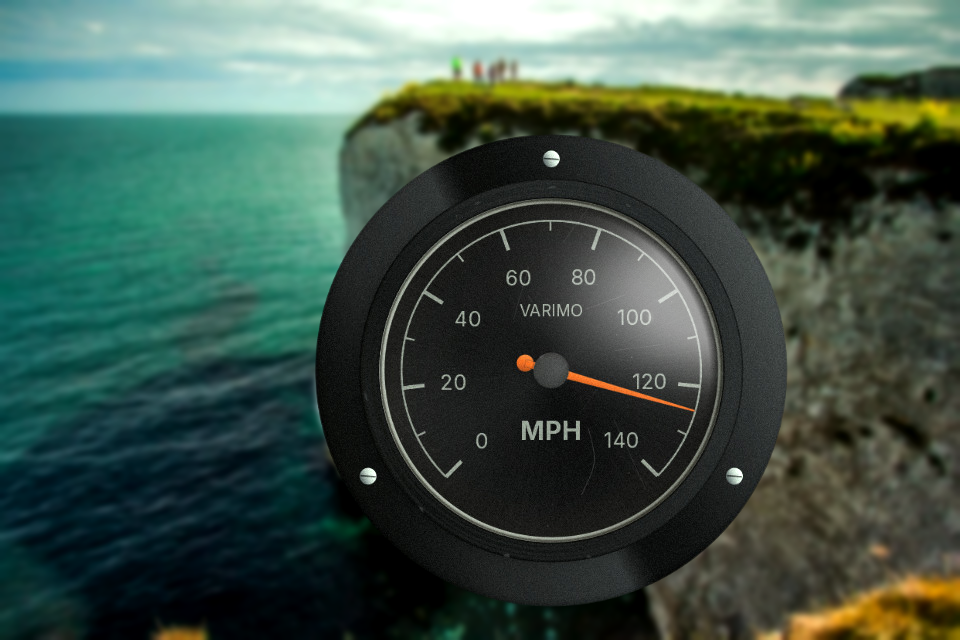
125 mph
